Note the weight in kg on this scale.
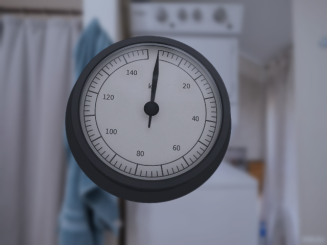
0 kg
